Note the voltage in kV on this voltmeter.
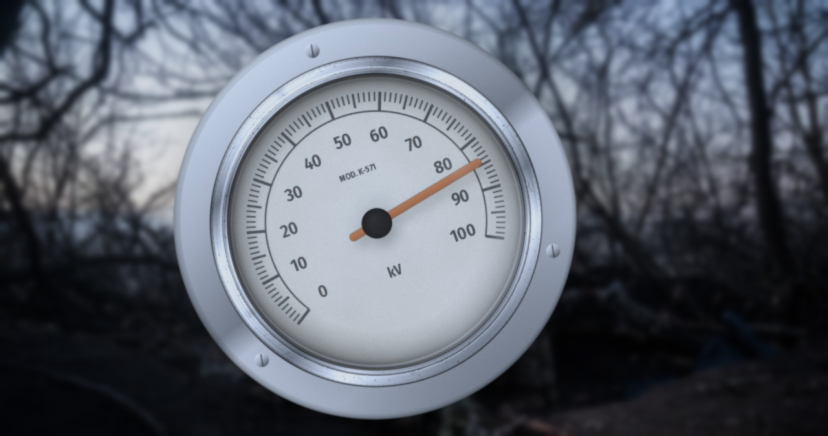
84 kV
